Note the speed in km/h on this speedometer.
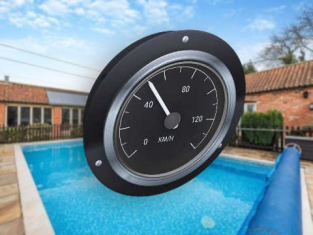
50 km/h
